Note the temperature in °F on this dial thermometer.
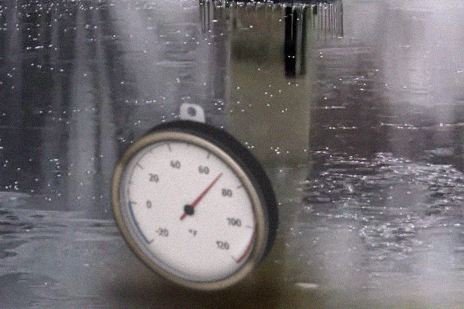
70 °F
